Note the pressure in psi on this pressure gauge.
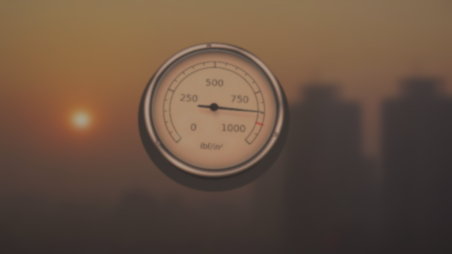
850 psi
